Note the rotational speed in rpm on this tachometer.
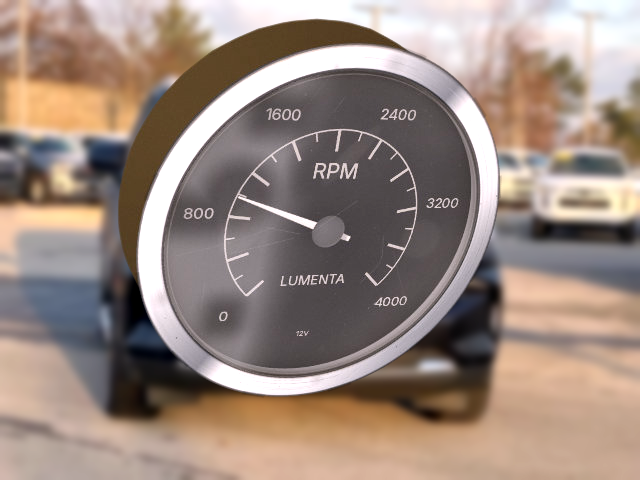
1000 rpm
